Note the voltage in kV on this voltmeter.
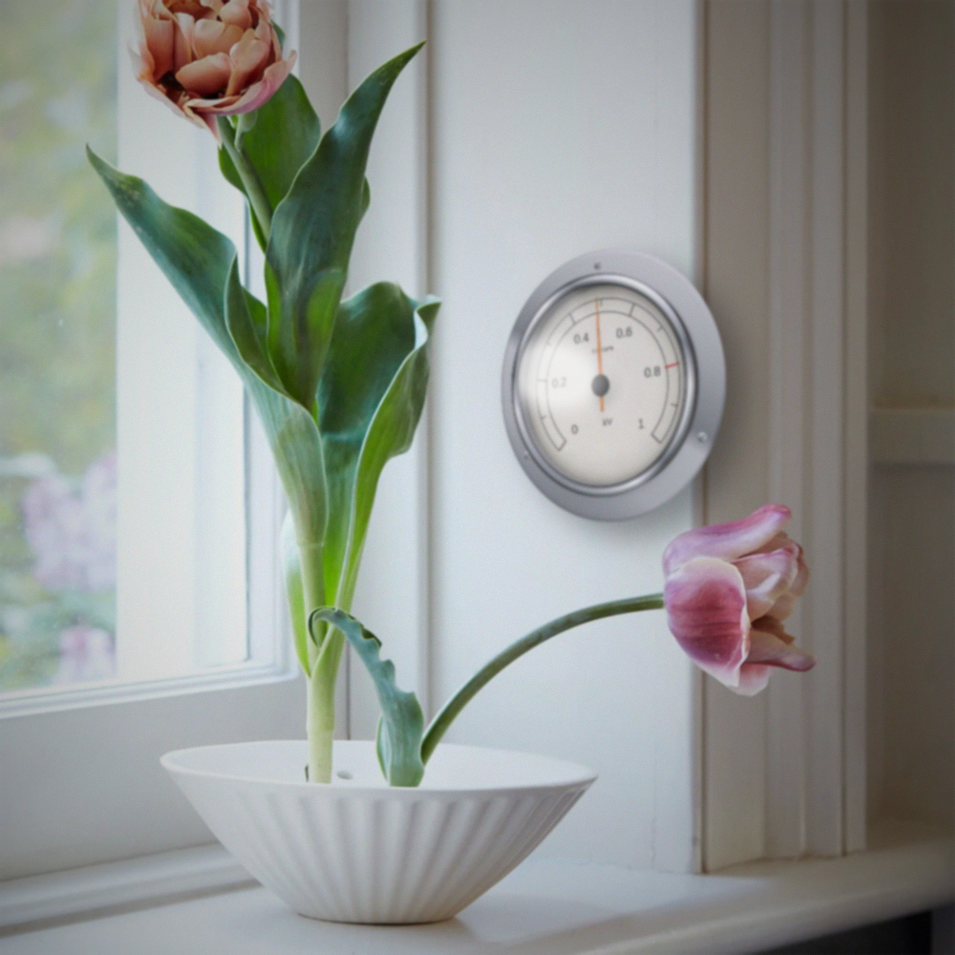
0.5 kV
